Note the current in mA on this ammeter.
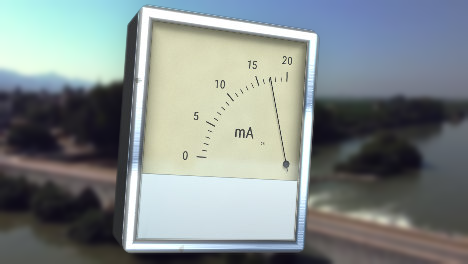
17 mA
